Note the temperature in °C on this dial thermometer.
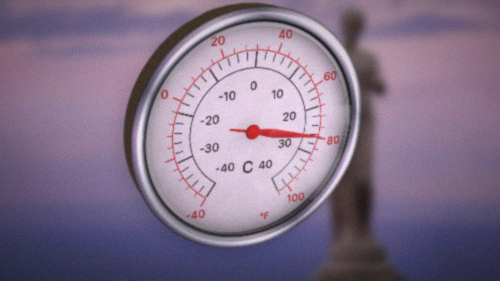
26 °C
